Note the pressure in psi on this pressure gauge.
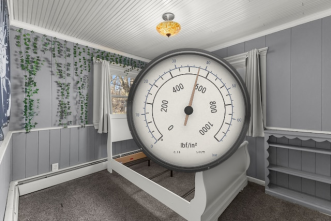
550 psi
